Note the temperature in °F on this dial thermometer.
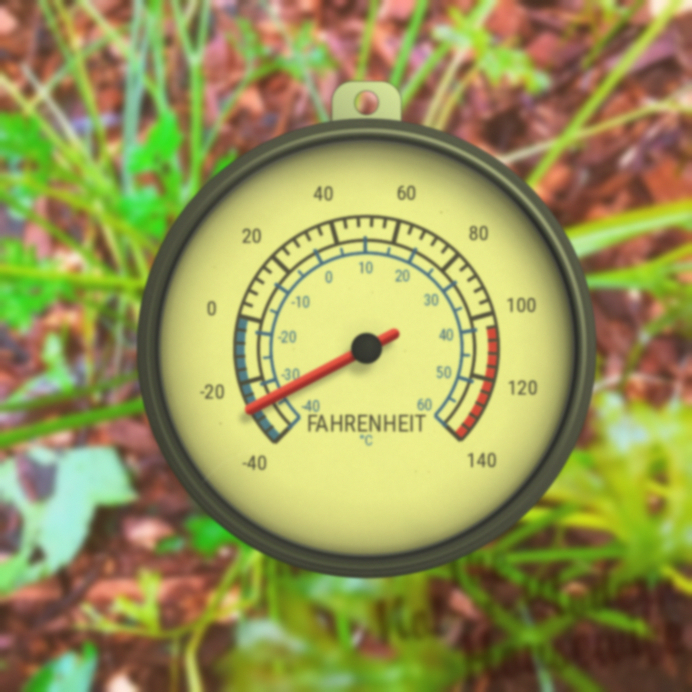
-28 °F
